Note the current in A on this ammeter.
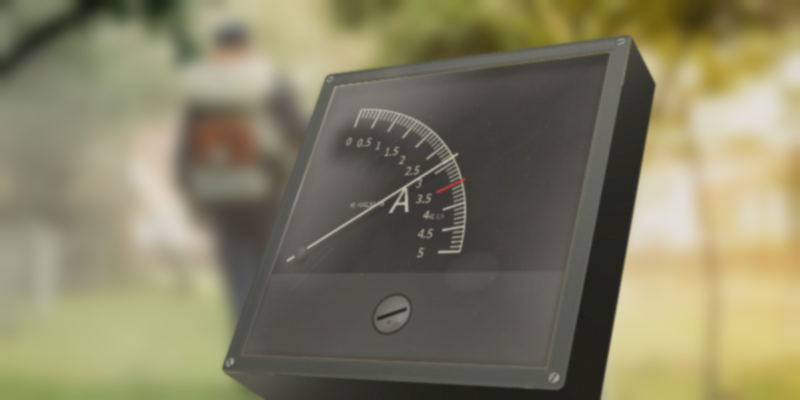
3 A
